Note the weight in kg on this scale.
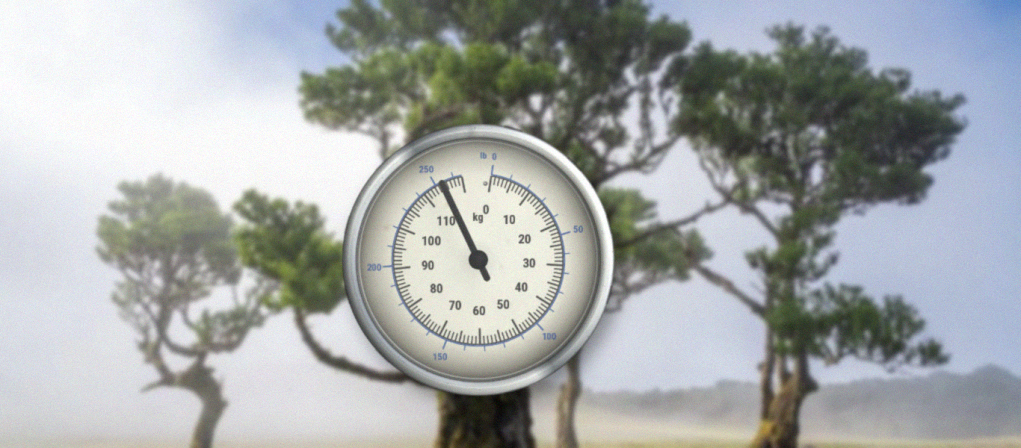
115 kg
